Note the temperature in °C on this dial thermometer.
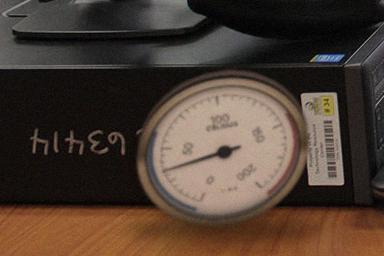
35 °C
